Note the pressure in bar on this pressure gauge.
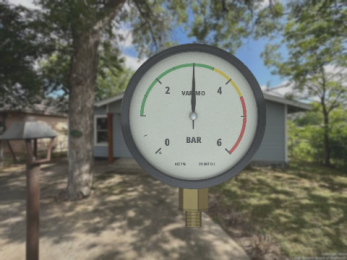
3 bar
